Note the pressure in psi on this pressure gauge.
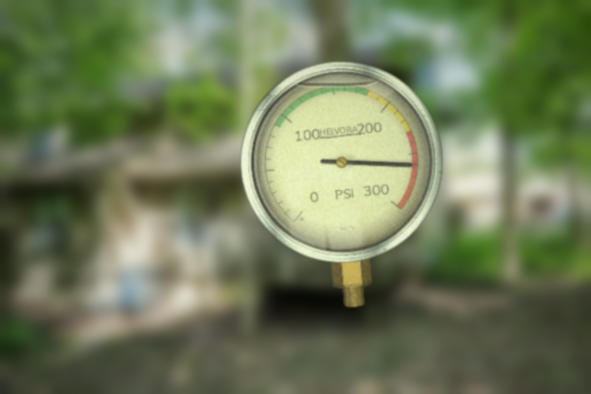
260 psi
